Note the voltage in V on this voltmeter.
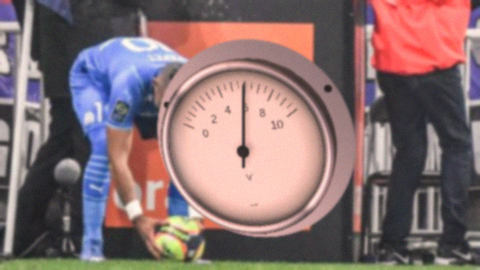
6 V
